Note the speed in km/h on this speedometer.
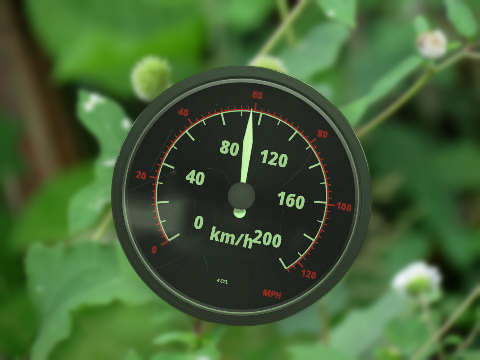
95 km/h
